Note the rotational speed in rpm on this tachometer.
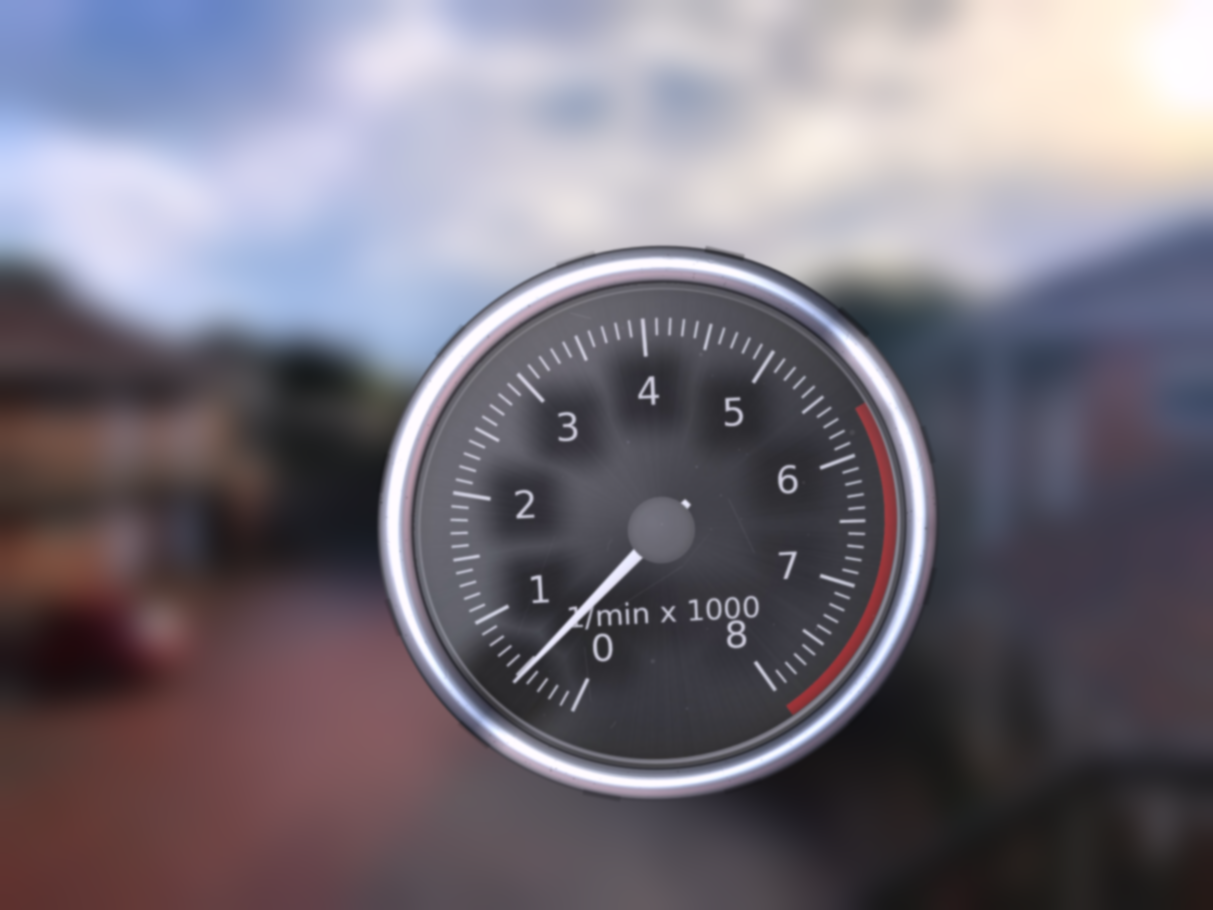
500 rpm
